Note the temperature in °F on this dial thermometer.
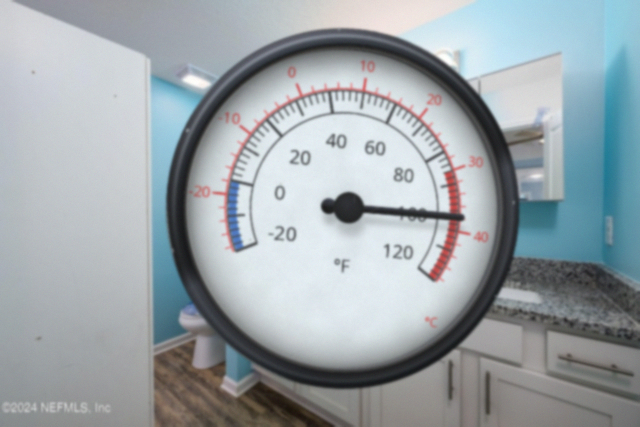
100 °F
